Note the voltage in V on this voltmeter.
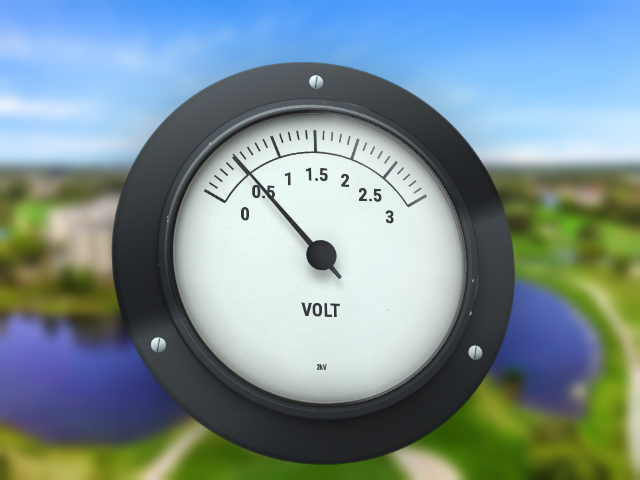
0.5 V
